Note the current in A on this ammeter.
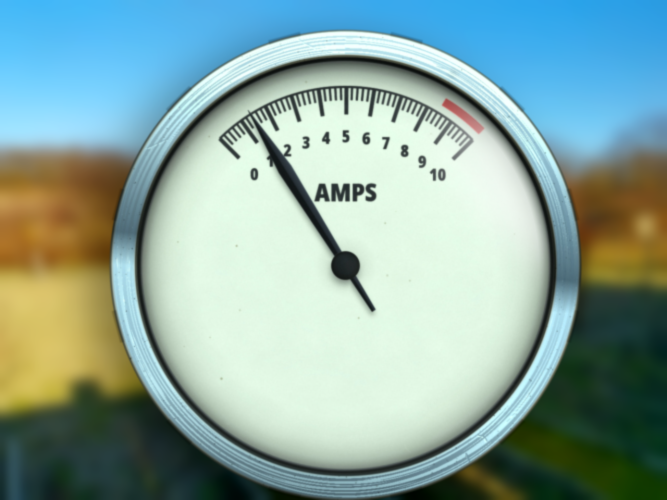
1.4 A
